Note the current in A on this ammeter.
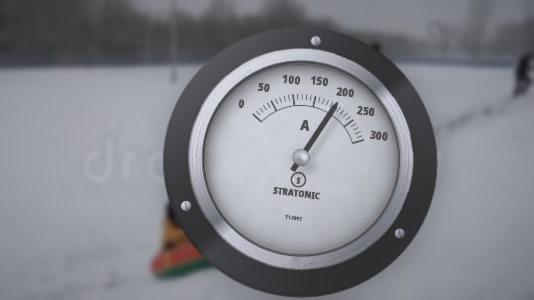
200 A
